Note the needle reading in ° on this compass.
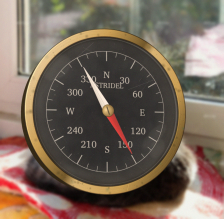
150 °
